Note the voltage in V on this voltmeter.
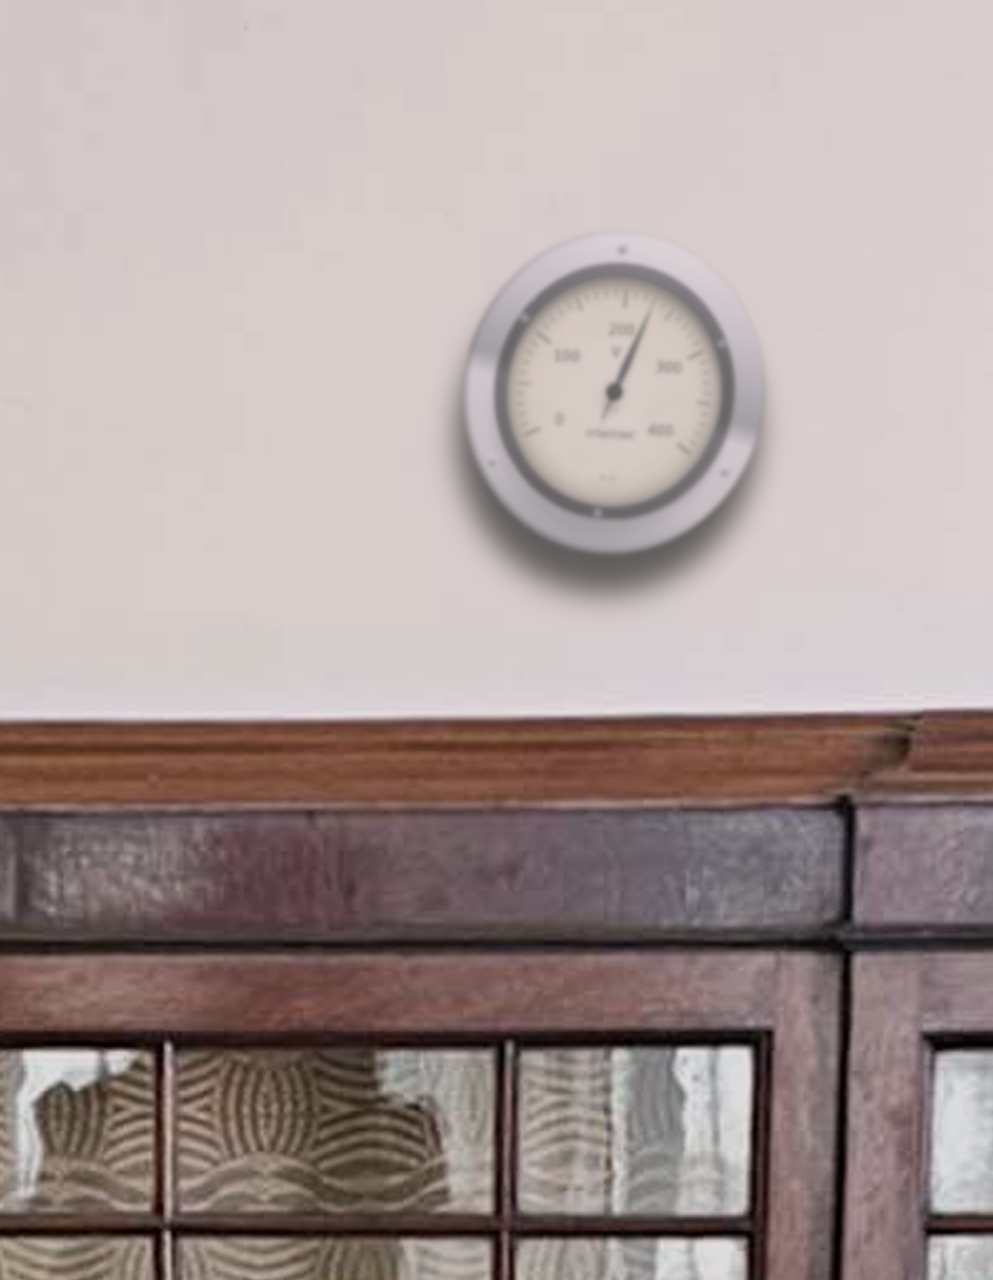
230 V
